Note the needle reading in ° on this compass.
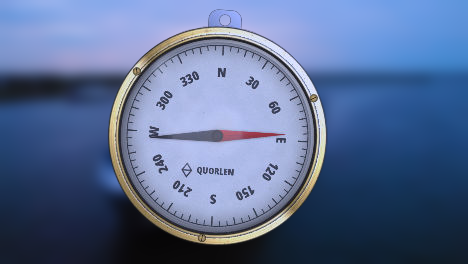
85 °
